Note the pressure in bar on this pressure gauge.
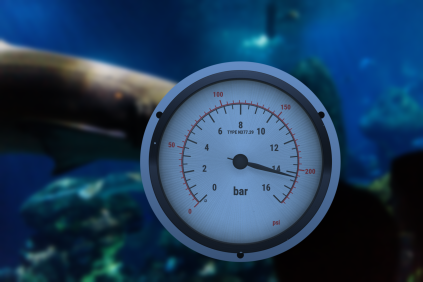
14.25 bar
